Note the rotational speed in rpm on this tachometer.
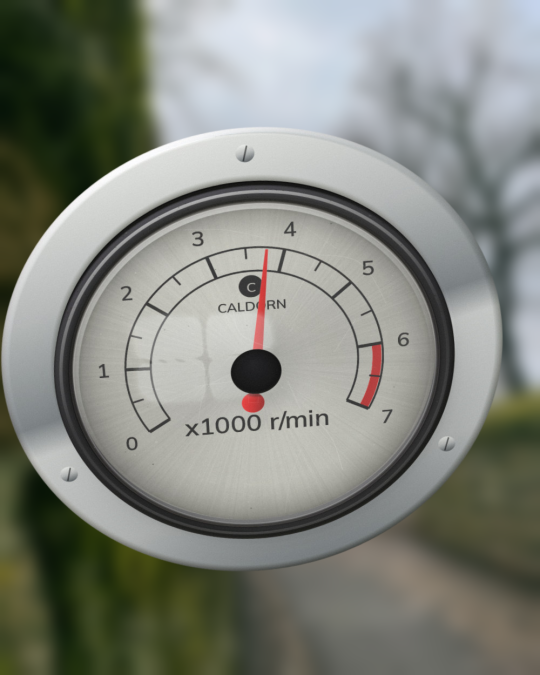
3750 rpm
